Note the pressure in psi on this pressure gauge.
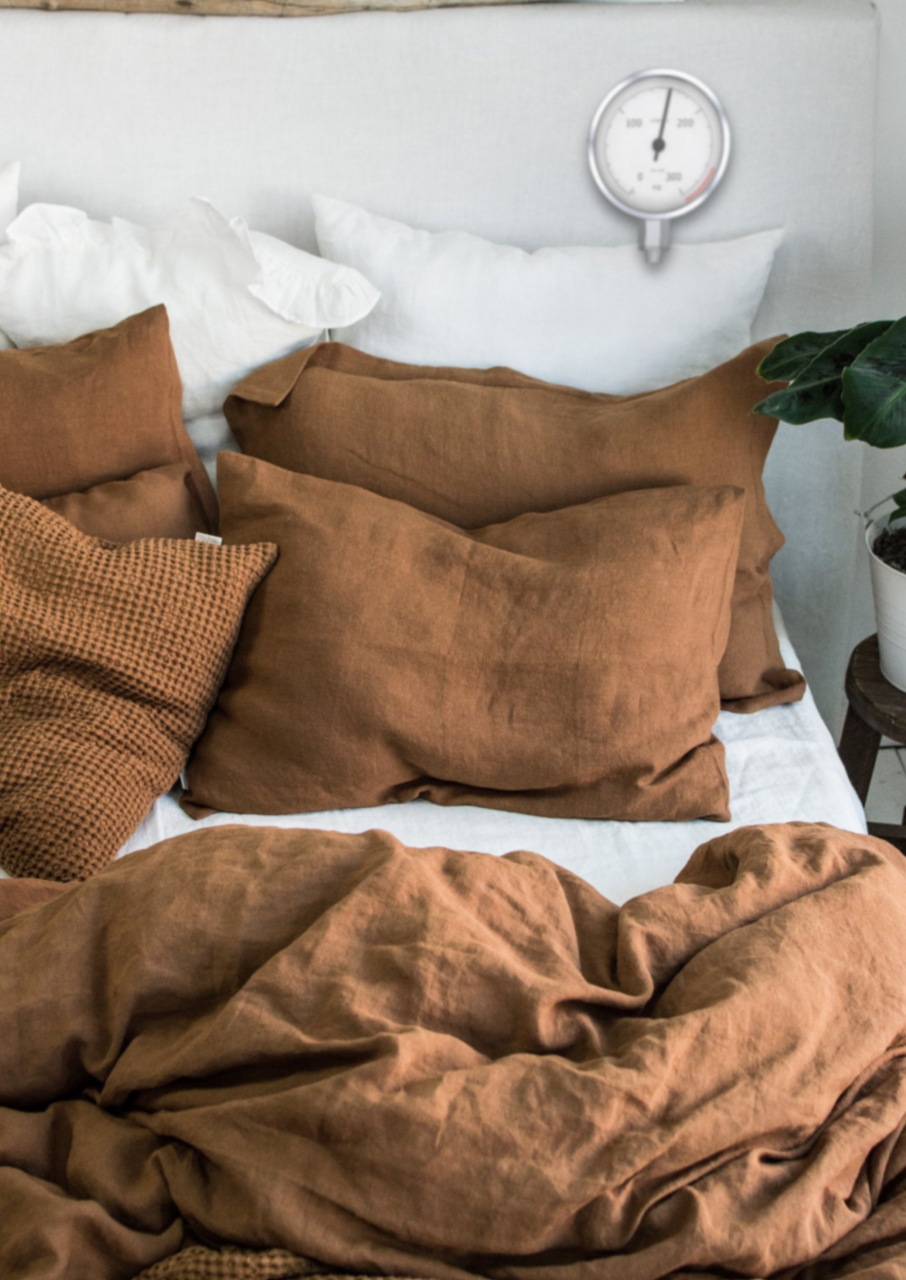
160 psi
